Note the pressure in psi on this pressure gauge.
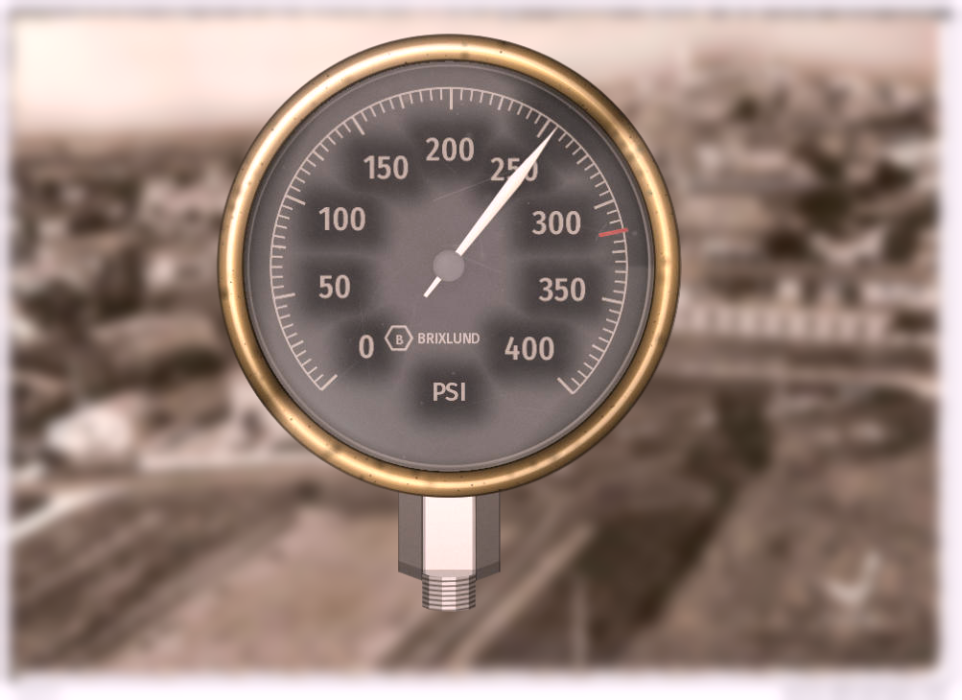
255 psi
